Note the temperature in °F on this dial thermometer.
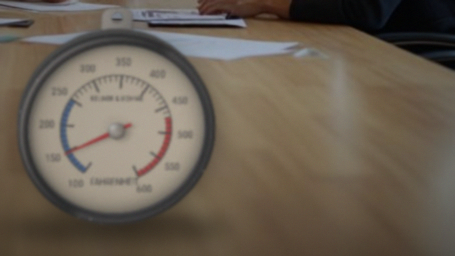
150 °F
